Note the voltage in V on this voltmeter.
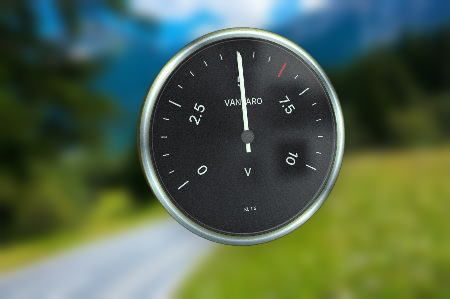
5 V
